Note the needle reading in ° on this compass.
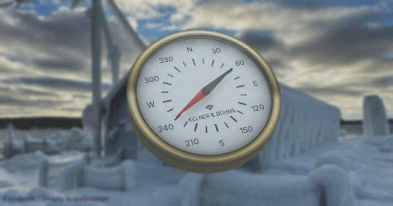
240 °
